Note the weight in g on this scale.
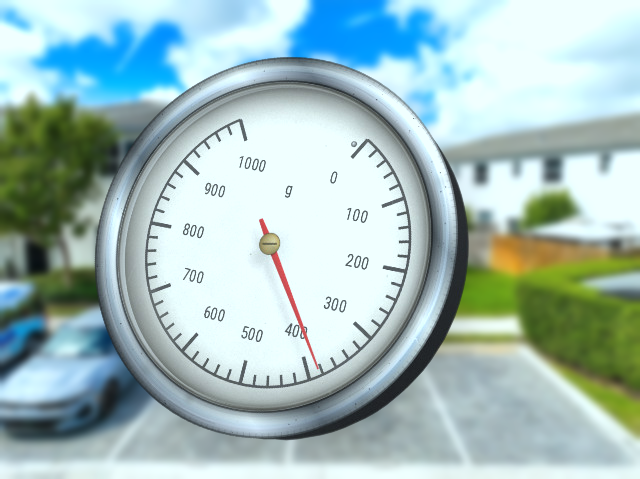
380 g
